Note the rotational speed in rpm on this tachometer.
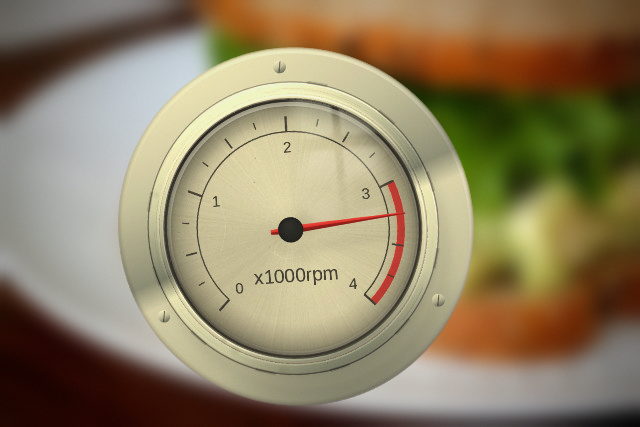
3250 rpm
